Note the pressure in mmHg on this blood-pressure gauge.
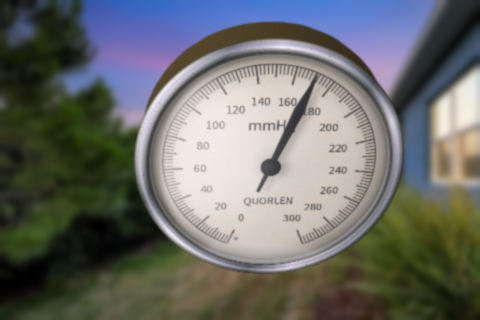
170 mmHg
